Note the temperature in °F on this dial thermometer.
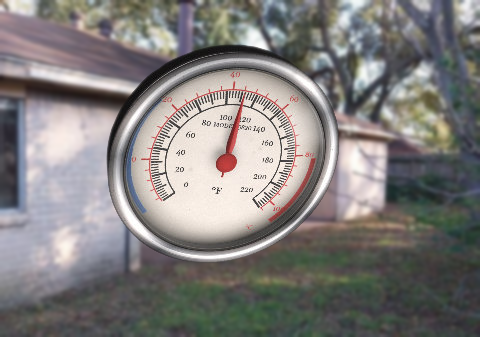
110 °F
